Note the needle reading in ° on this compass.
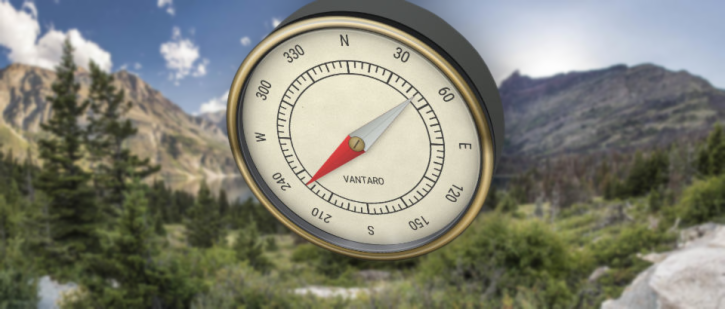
230 °
